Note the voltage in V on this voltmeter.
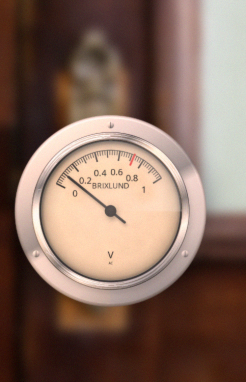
0.1 V
